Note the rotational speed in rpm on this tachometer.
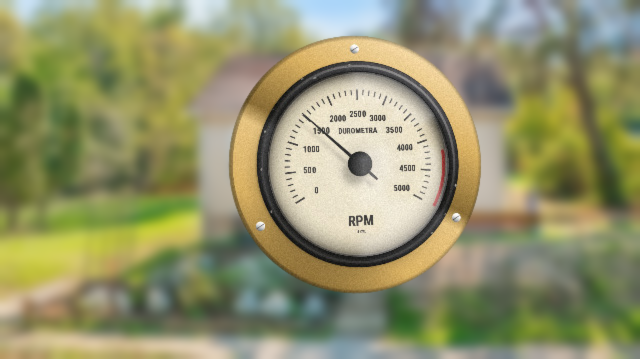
1500 rpm
